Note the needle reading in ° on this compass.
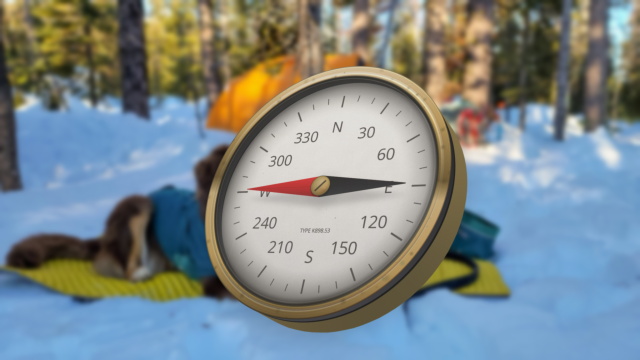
270 °
